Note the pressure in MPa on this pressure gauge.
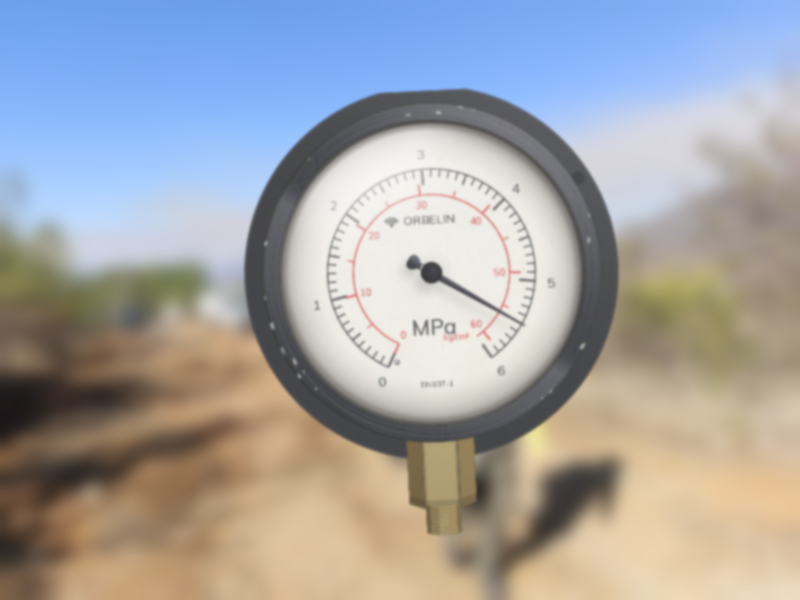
5.5 MPa
